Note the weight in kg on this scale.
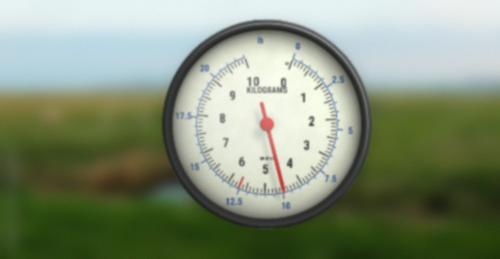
4.5 kg
